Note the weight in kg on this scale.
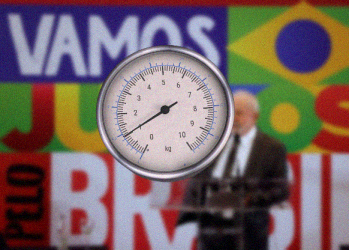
1 kg
